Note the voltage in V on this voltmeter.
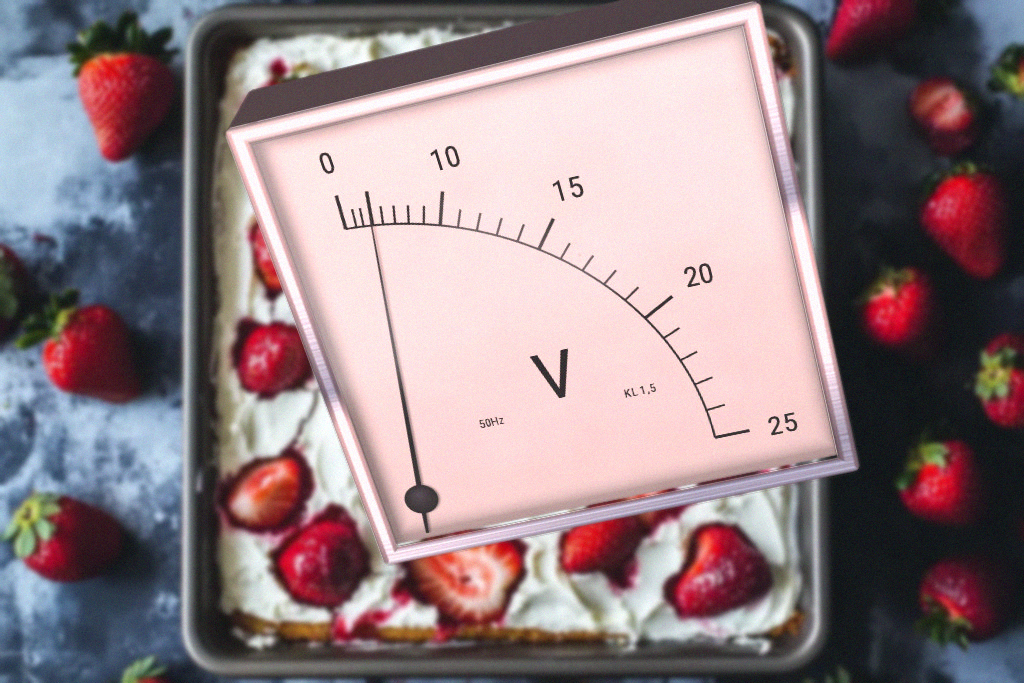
5 V
